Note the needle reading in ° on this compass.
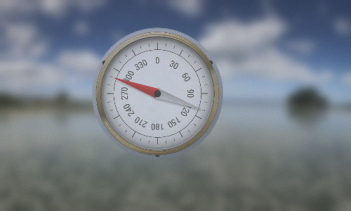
290 °
